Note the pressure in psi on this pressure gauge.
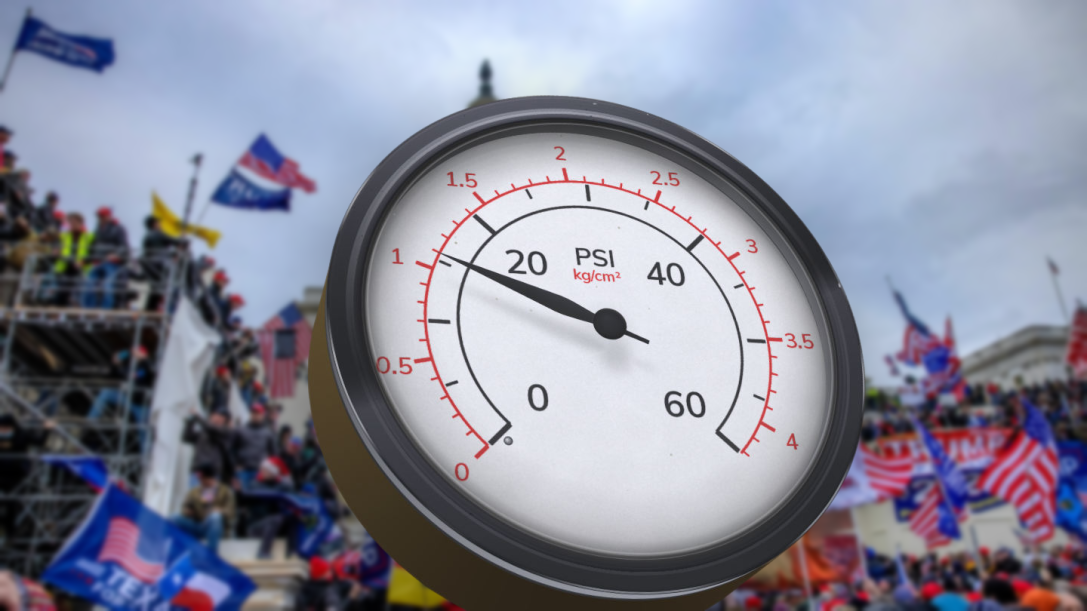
15 psi
